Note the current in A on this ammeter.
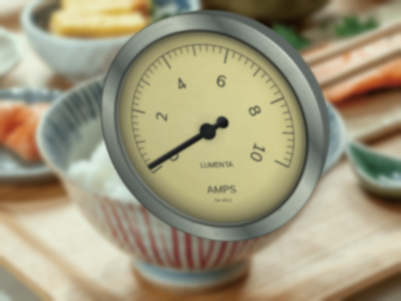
0.2 A
